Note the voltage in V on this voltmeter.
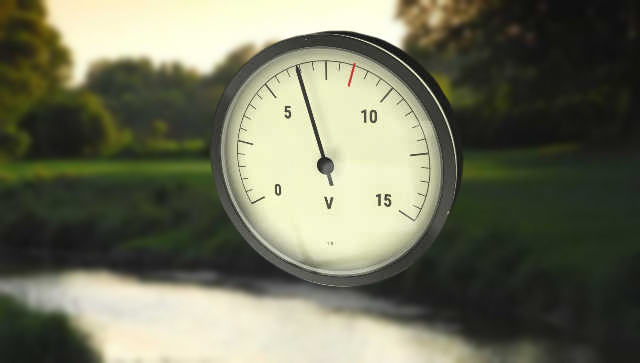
6.5 V
